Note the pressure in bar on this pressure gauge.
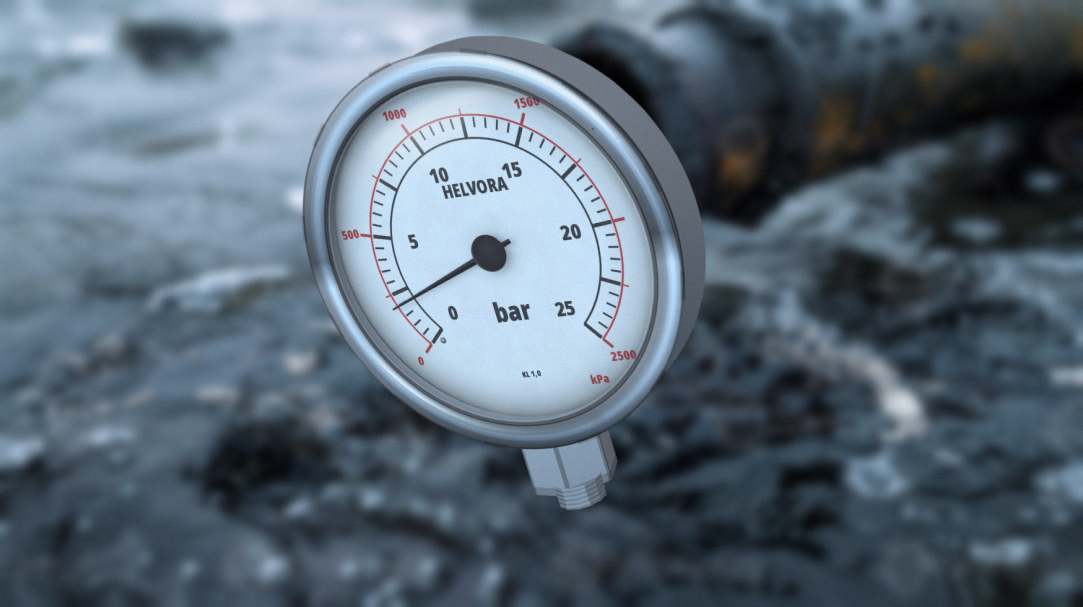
2 bar
